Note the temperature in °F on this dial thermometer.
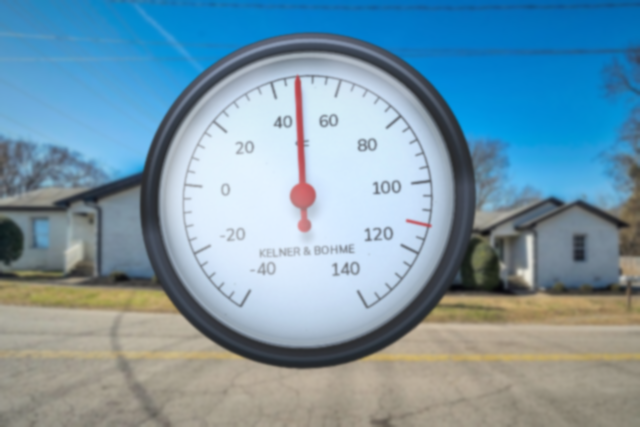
48 °F
